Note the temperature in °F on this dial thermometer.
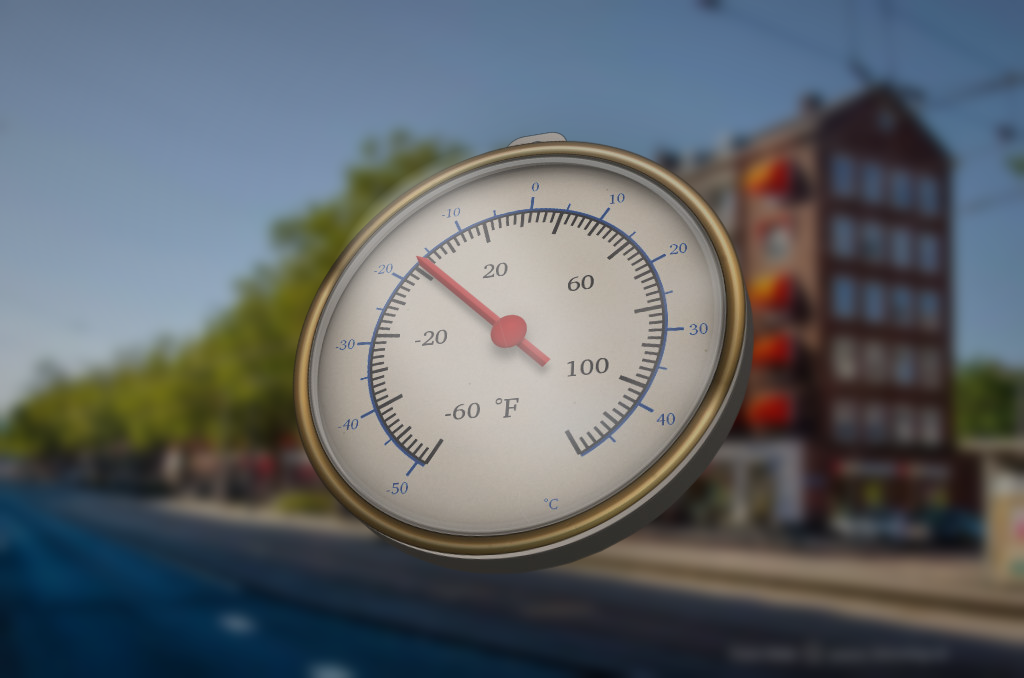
2 °F
